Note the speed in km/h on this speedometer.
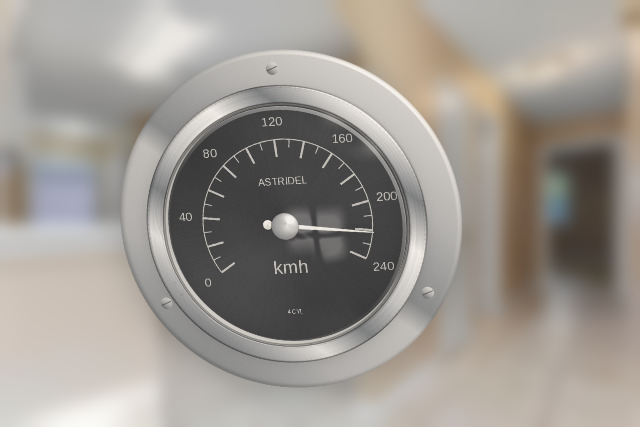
220 km/h
